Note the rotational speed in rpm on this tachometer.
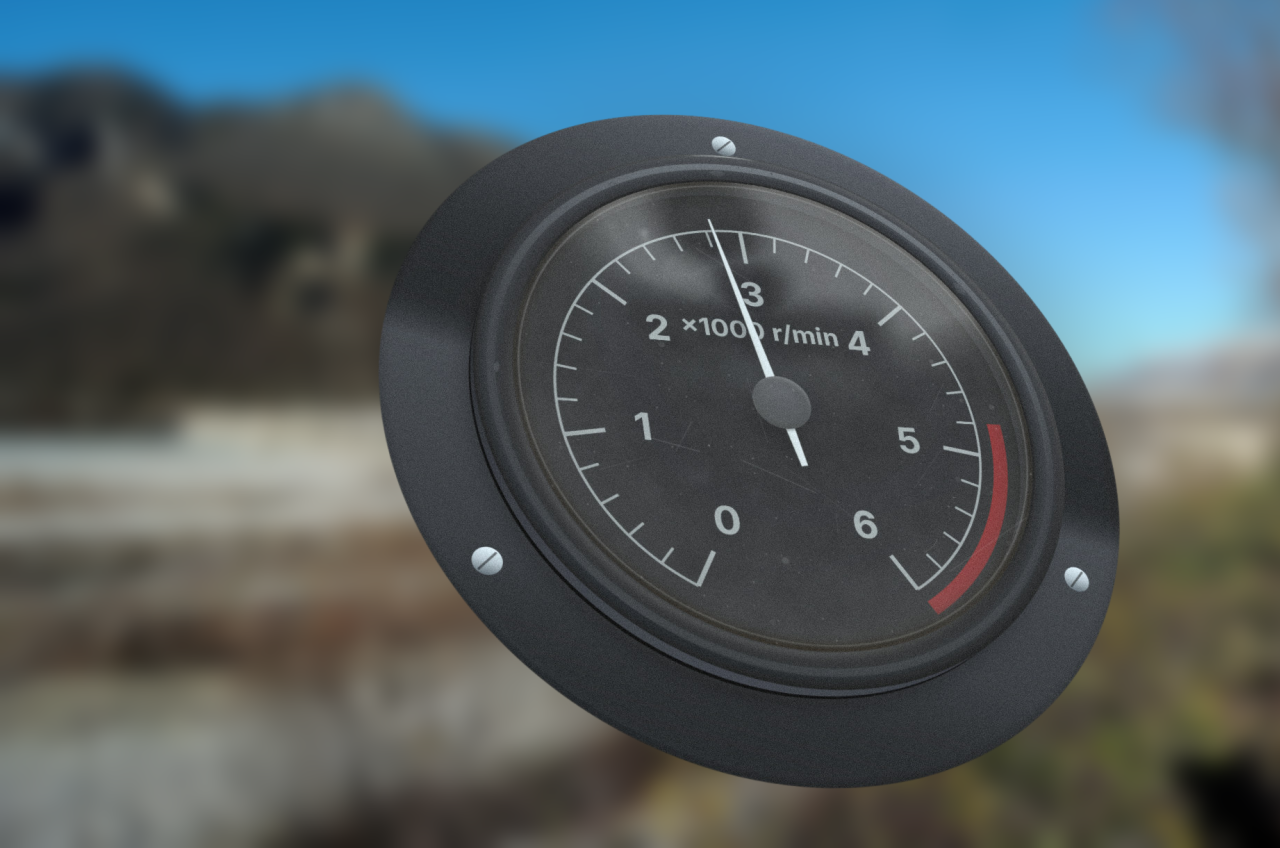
2800 rpm
